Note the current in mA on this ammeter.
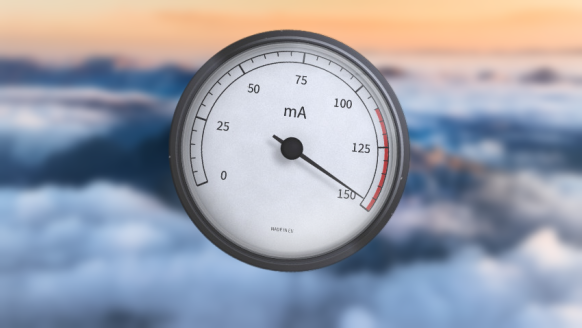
147.5 mA
